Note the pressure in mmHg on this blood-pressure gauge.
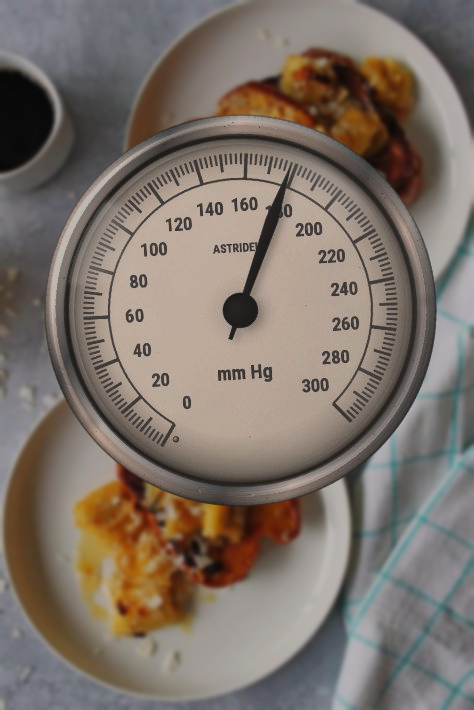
178 mmHg
